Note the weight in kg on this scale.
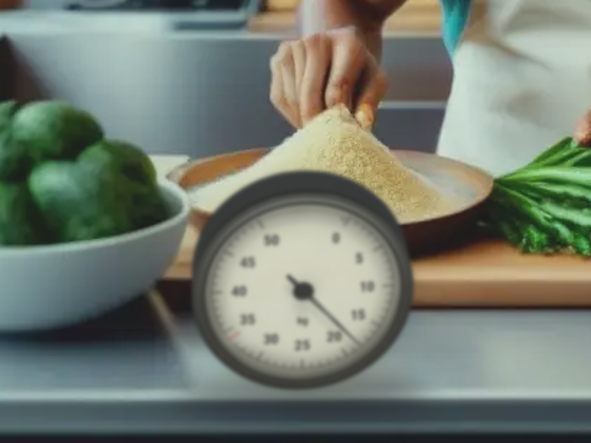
18 kg
